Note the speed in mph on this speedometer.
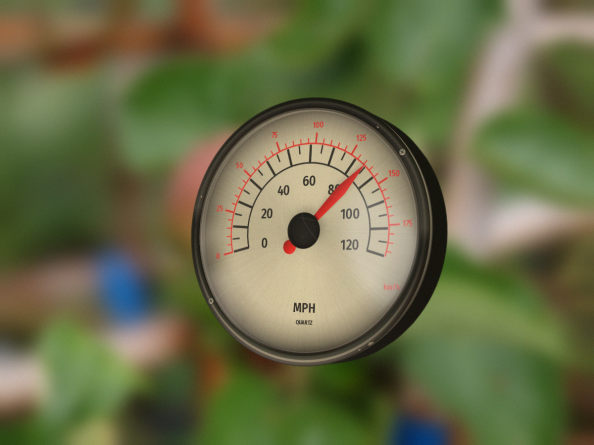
85 mph
